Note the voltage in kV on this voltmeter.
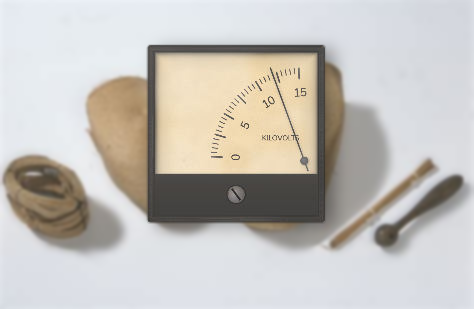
12 kV
